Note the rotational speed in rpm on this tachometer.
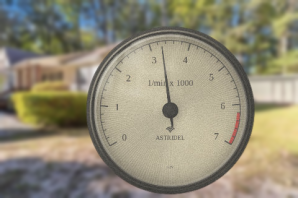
3300 rpm
